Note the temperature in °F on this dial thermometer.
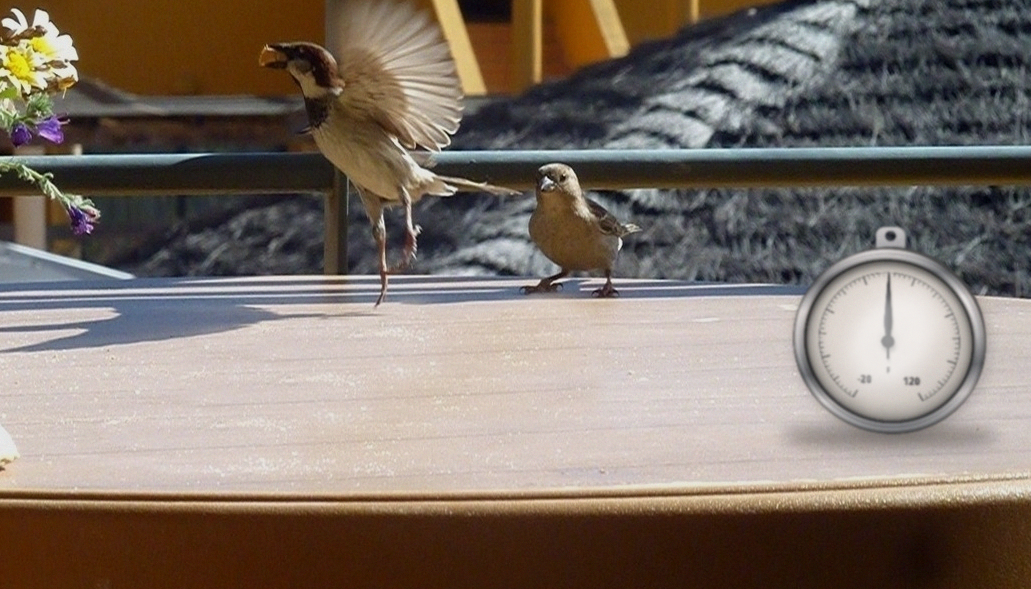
50 °F
